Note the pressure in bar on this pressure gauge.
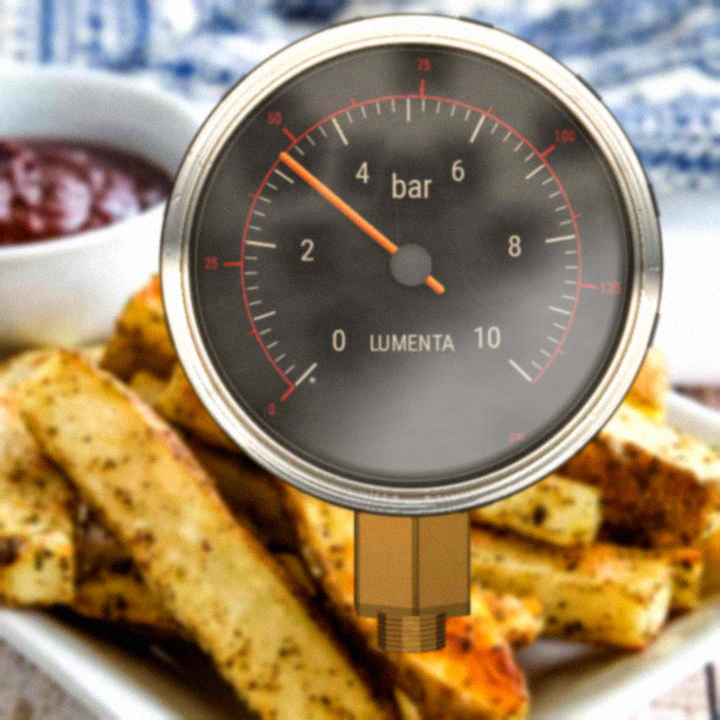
3.2 bar
